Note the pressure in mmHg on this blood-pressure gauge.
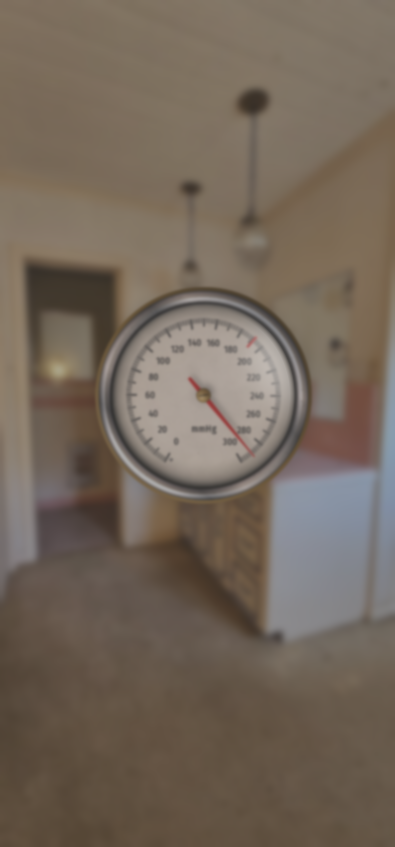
290 mmHg
